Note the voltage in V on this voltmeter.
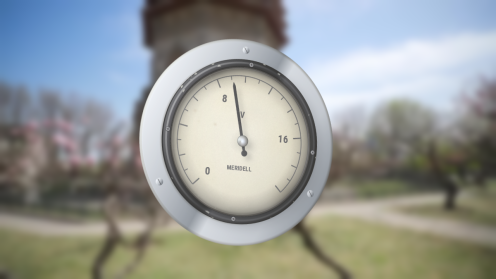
9 V
